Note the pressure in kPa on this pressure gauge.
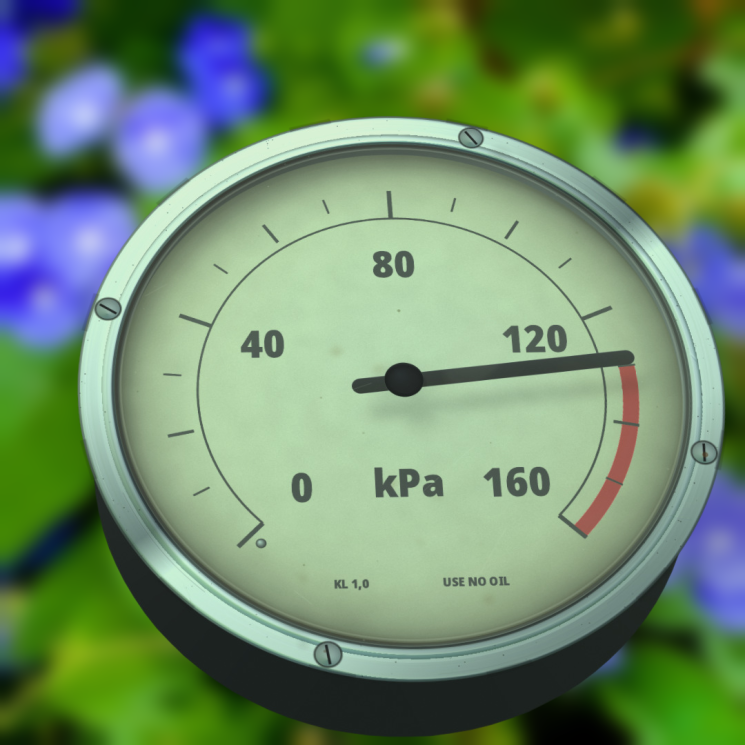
130 kPa
